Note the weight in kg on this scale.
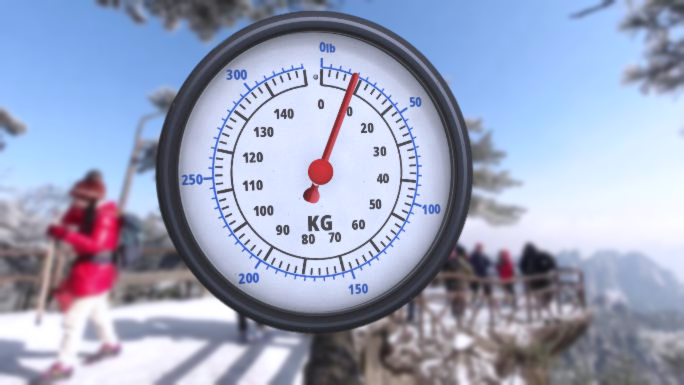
8 kg
